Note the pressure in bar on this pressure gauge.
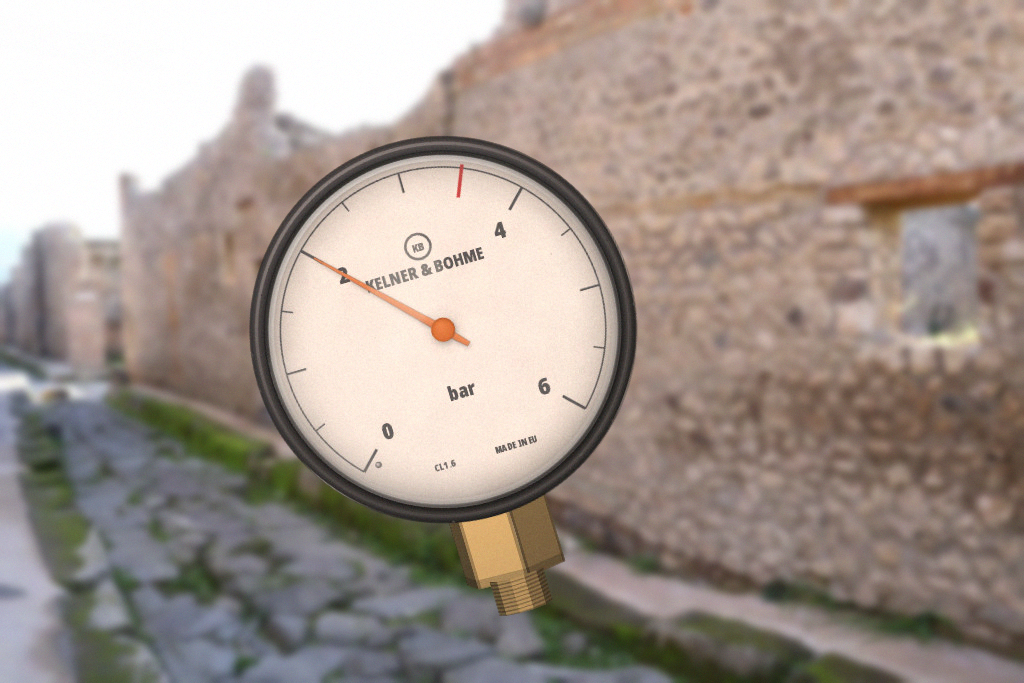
2 bar
